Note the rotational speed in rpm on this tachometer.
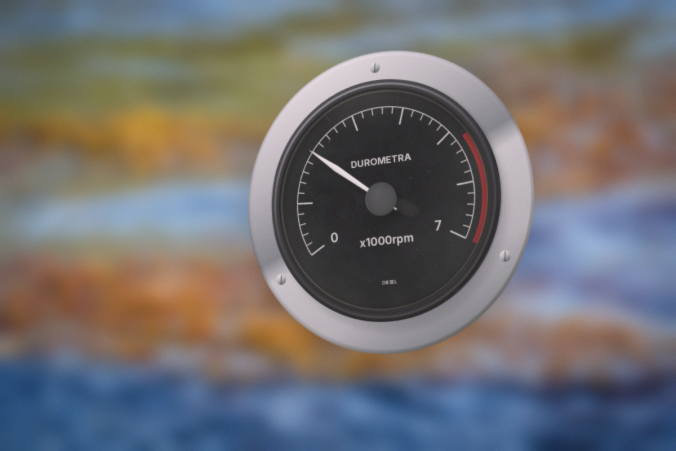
2000 rpm
